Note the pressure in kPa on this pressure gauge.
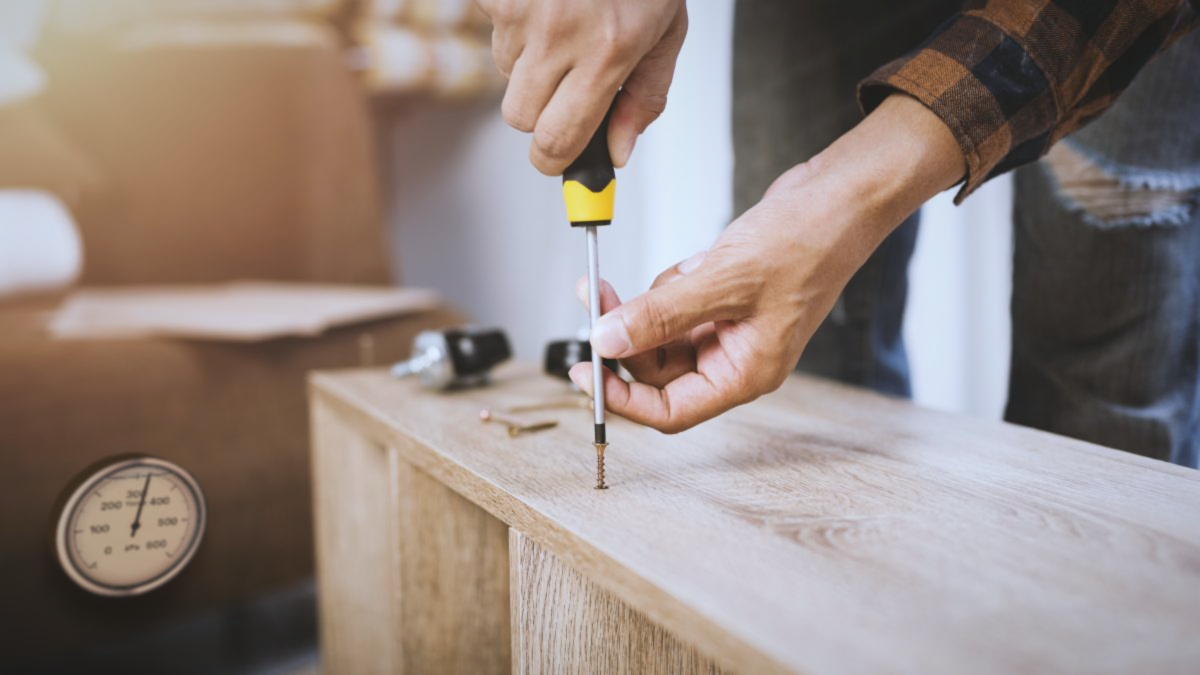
325 kPa
